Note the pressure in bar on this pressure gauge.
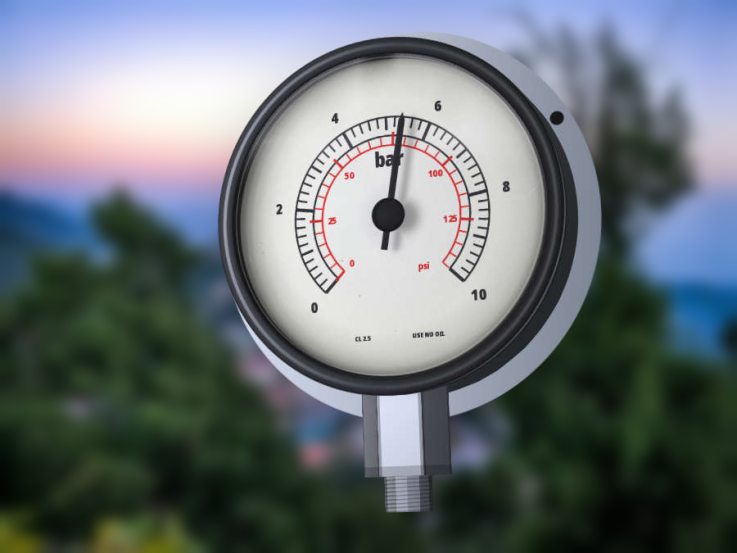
5.4 bar
